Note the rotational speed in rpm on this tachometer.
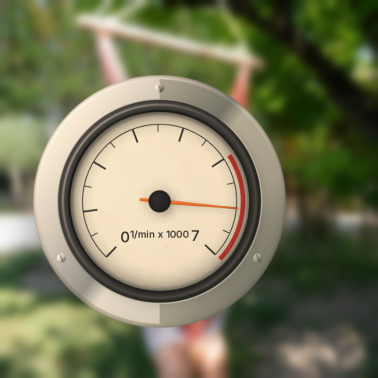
6000 rpm
